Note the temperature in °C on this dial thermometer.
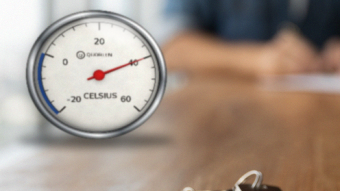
40 °C
